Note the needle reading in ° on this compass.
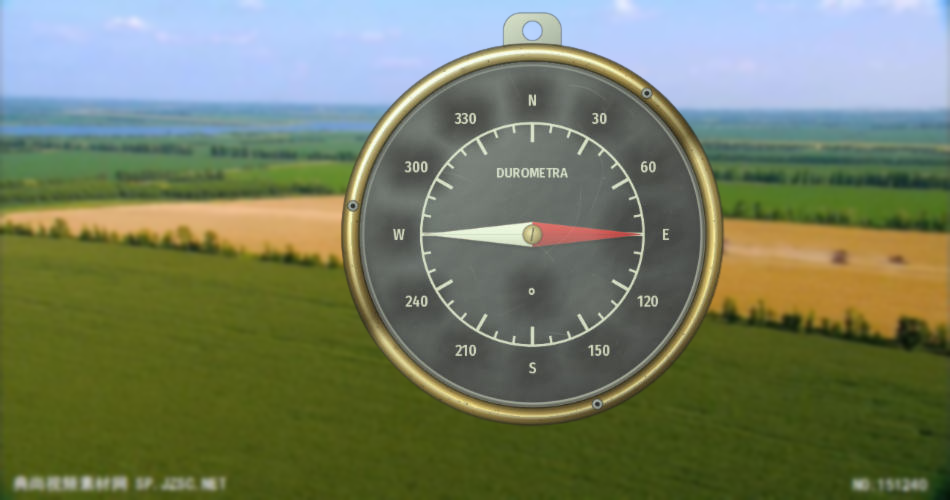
90 °
